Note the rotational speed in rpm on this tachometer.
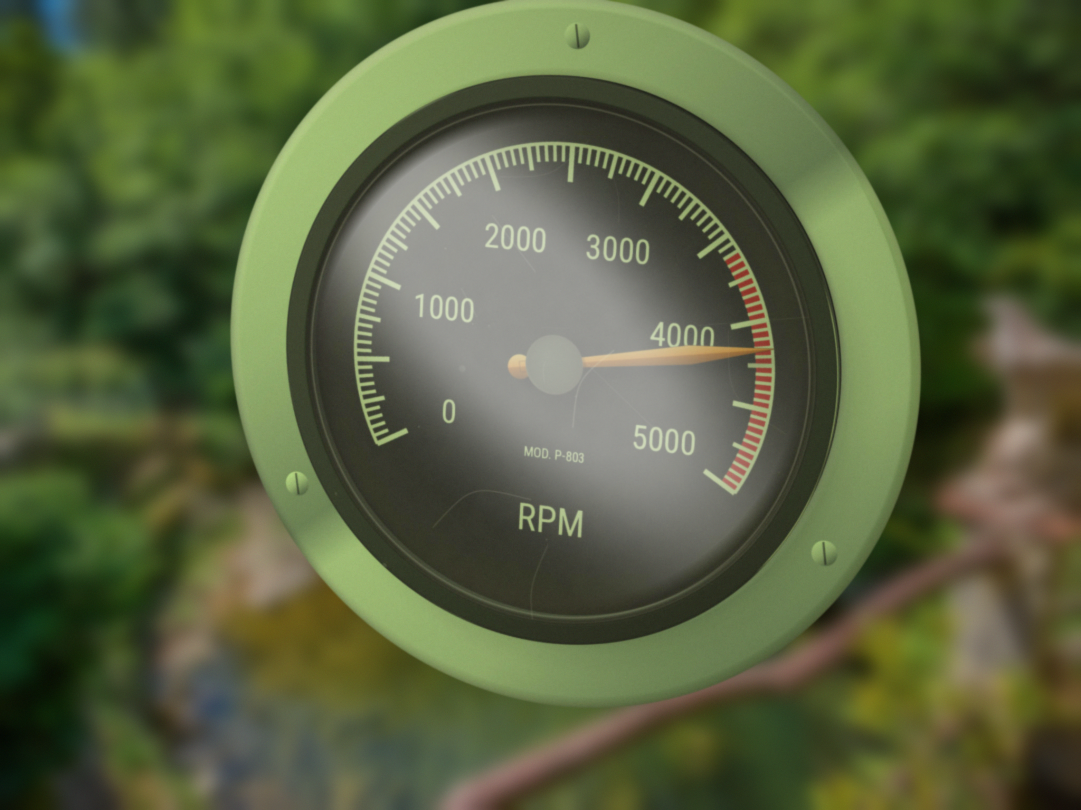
4150 rpm
